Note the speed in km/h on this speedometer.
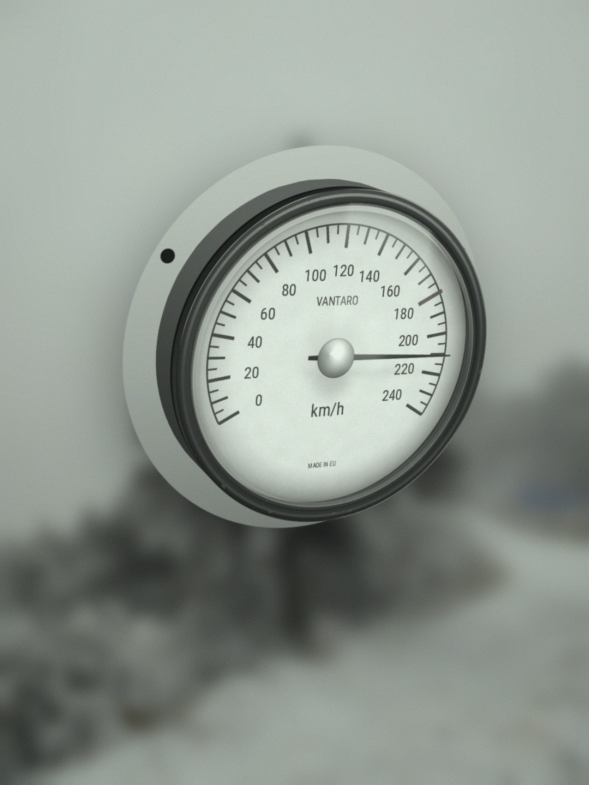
210 km/h
